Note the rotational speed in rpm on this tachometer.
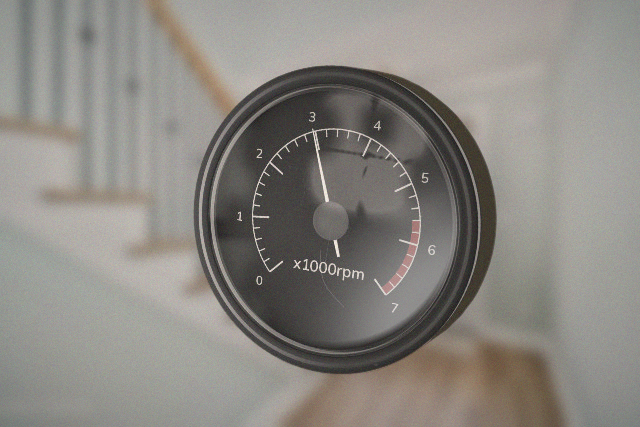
3000 rpm
